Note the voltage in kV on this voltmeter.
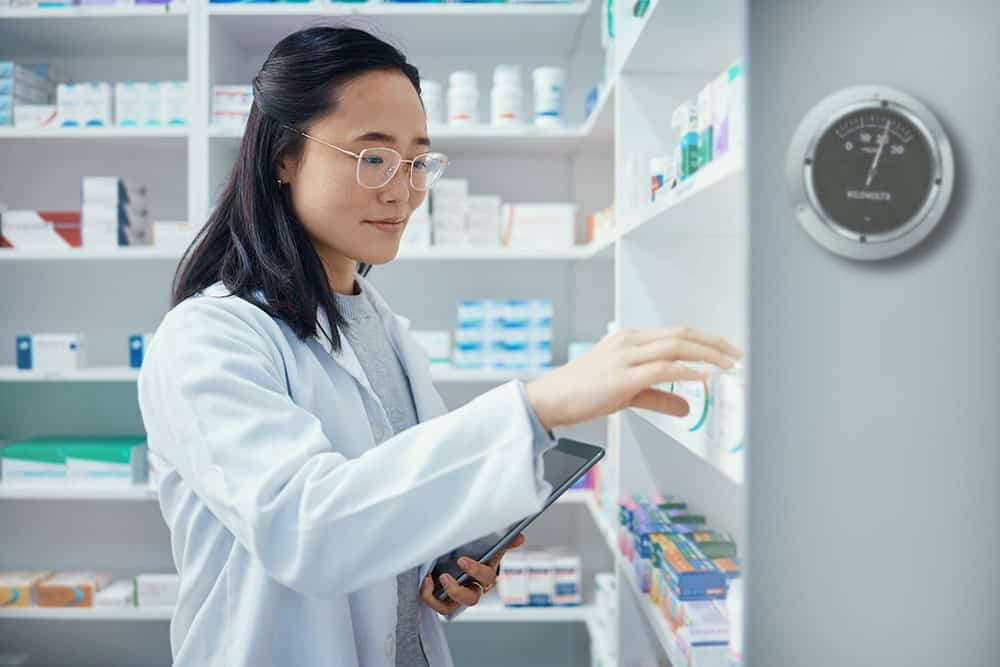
20 kV
